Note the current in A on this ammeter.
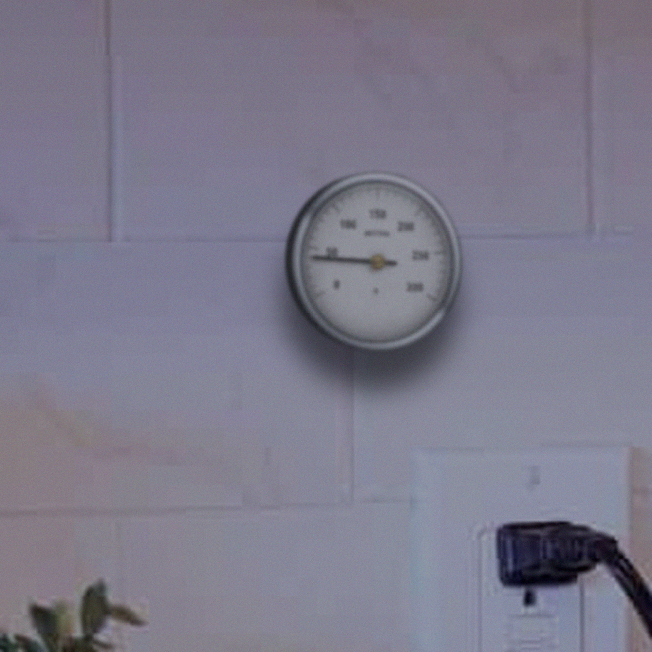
40 A
